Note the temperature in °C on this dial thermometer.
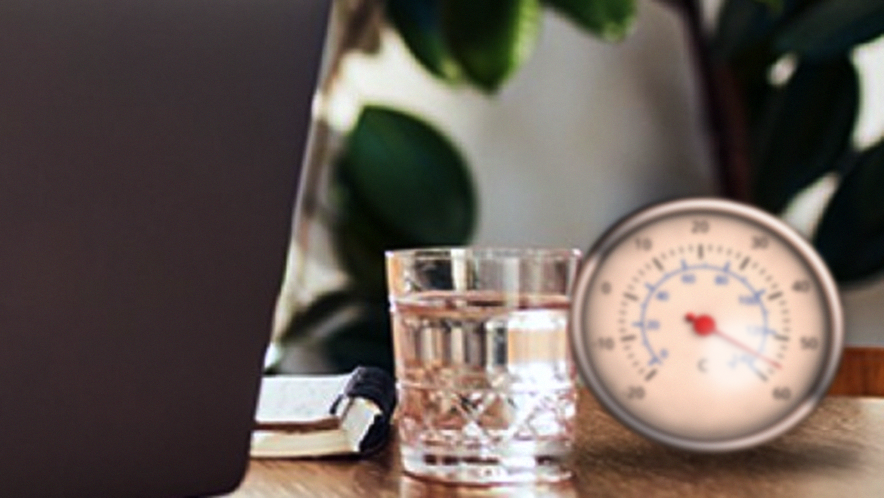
56 °C
